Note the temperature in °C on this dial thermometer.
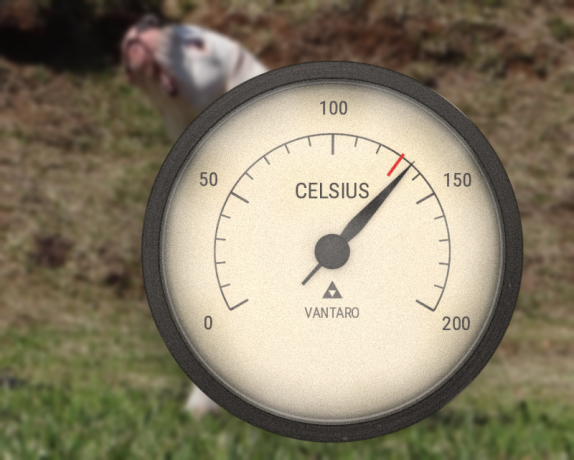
135 °C
